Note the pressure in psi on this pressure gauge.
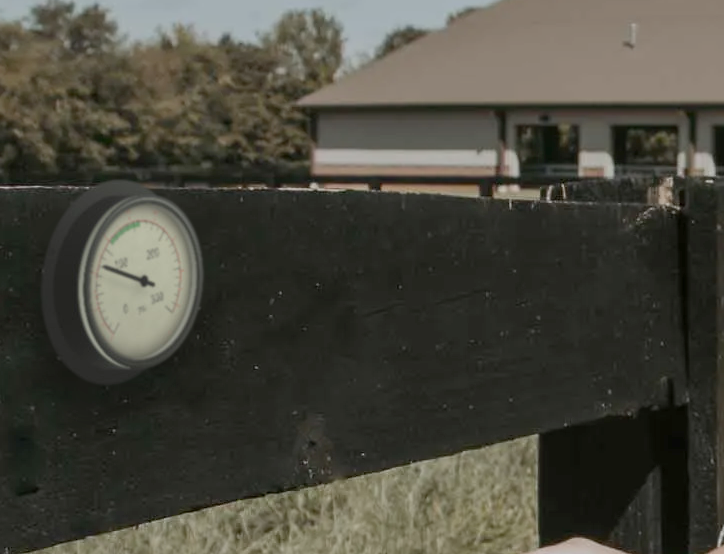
80 psi
